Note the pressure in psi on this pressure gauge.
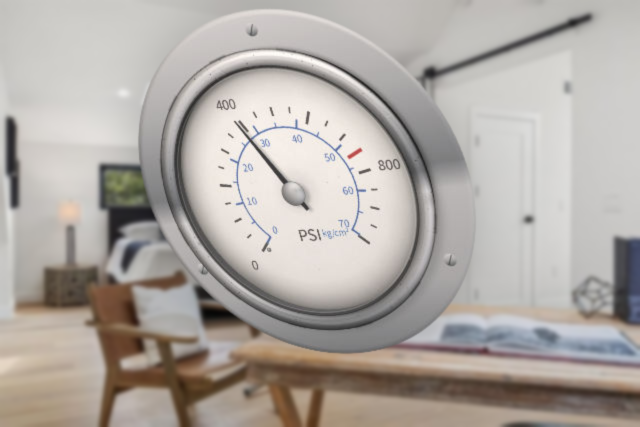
400 psi
